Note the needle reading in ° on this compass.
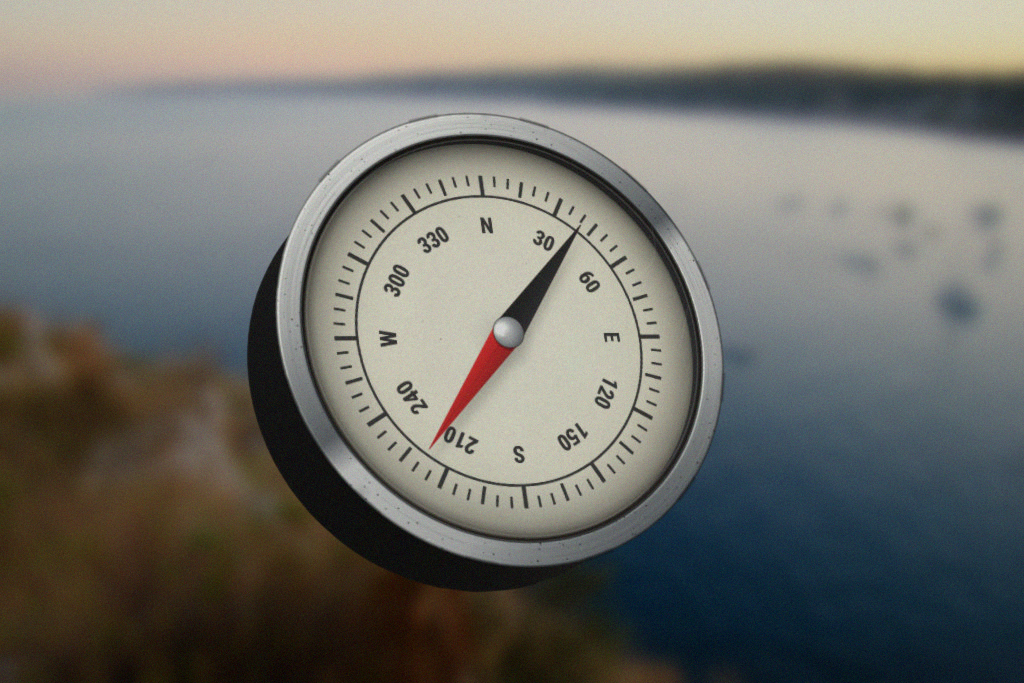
220 °
